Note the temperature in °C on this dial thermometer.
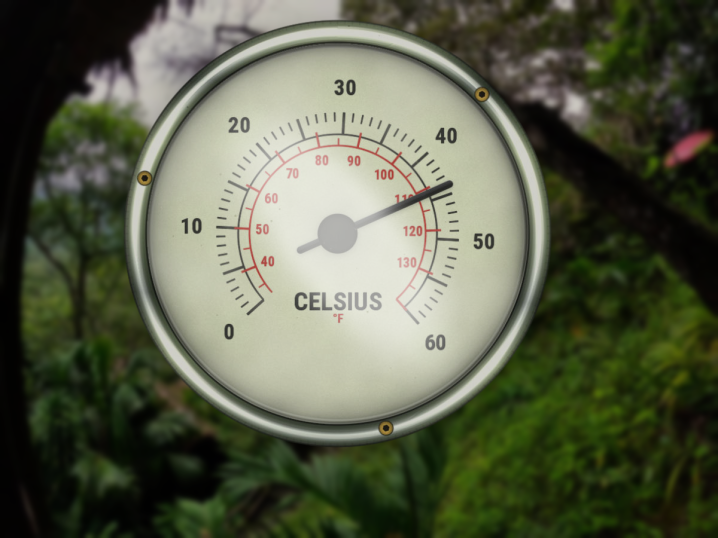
44 °C
